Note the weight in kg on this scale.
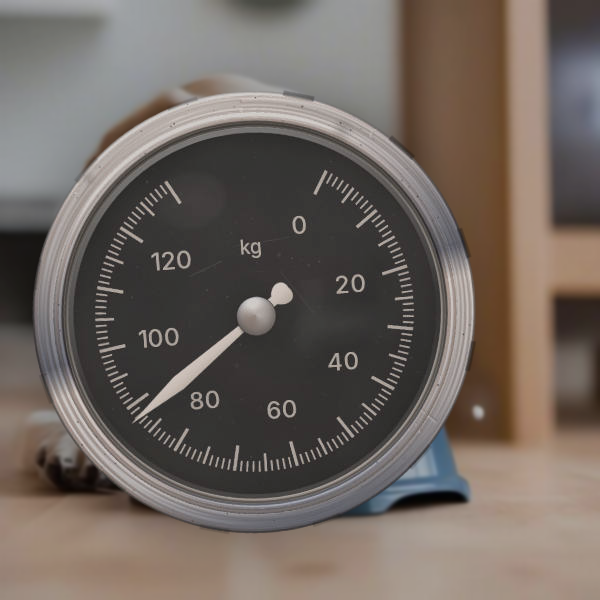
88 kg
